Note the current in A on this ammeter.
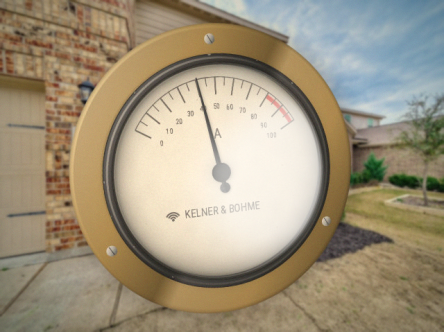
40 A
